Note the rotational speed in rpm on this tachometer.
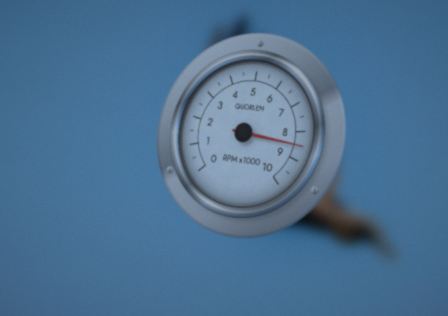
8500 rpm
